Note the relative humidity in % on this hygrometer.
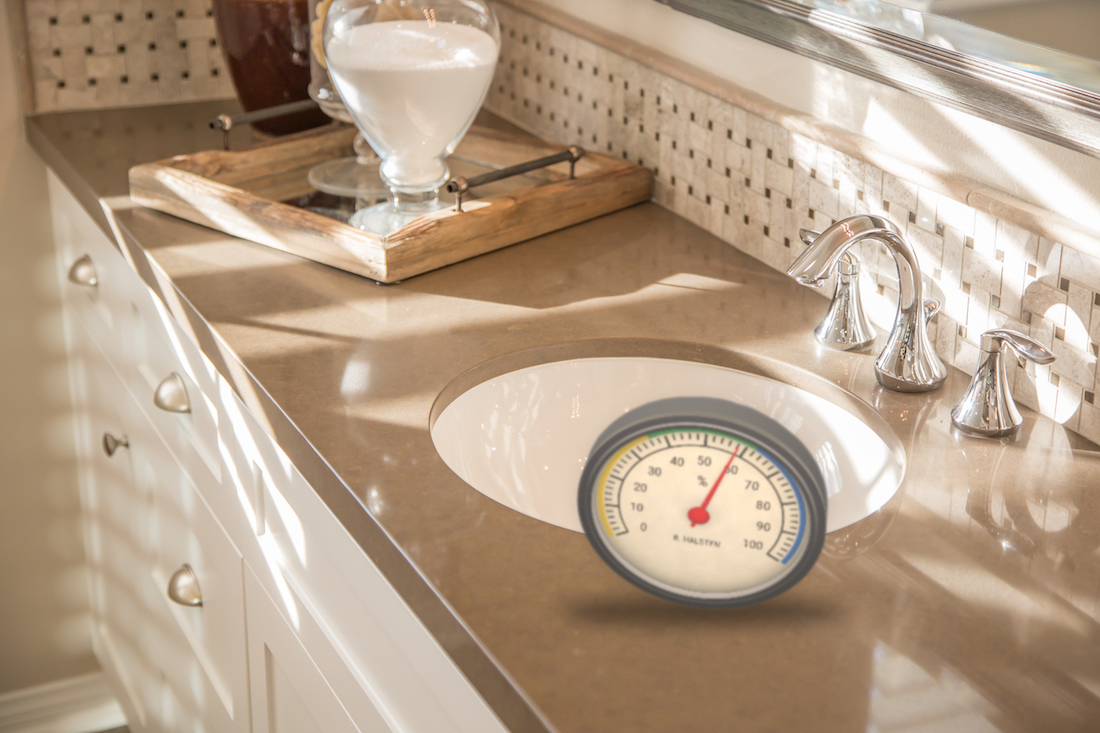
58 %
